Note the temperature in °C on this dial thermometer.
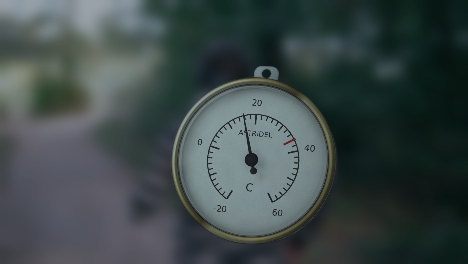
16 °C
